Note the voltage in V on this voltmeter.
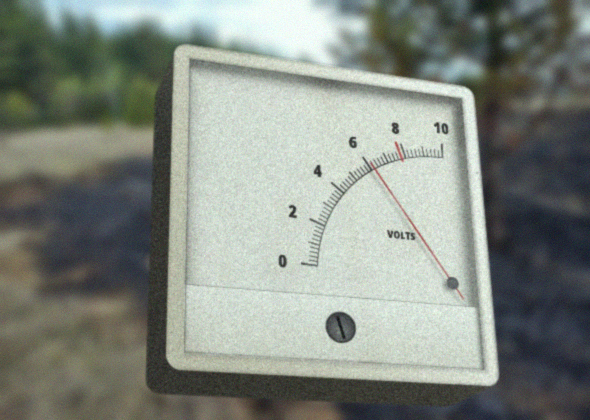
6 V
